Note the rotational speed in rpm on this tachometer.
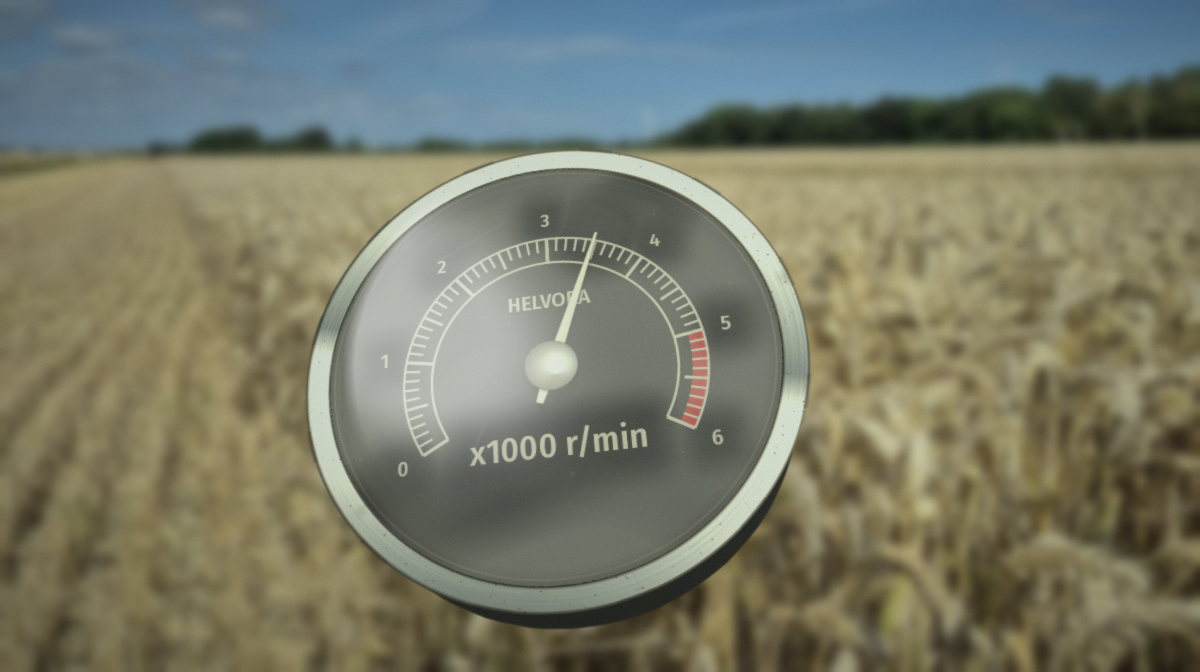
3500 rpm
